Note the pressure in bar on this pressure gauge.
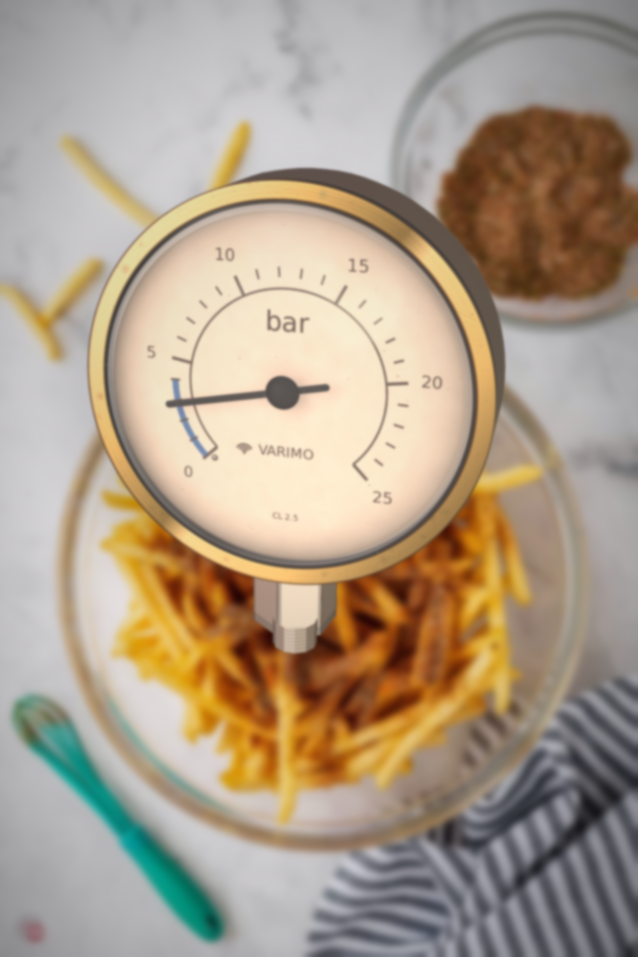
3 bar
